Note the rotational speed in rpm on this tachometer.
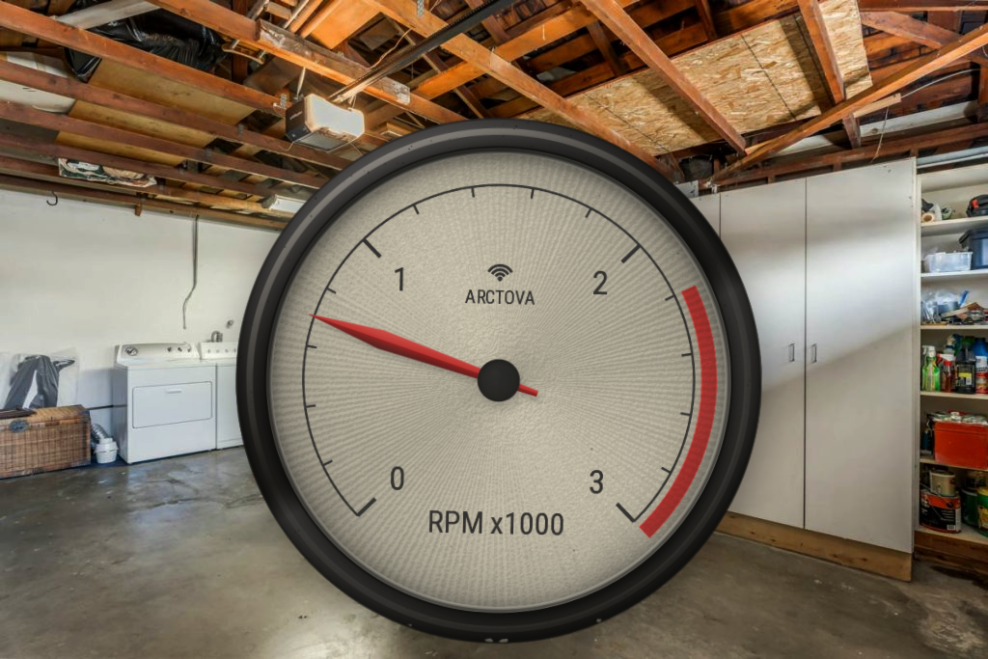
700 rpm
